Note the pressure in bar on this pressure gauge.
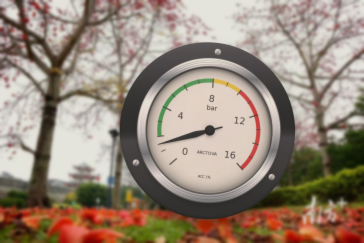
1.5 bar
